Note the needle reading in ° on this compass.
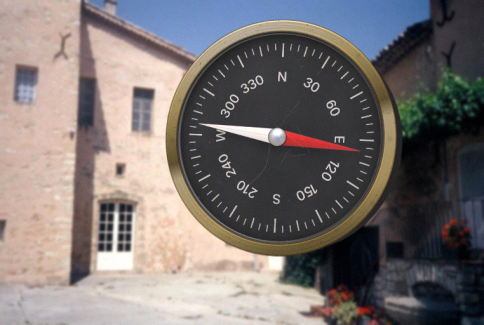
97.5 °
